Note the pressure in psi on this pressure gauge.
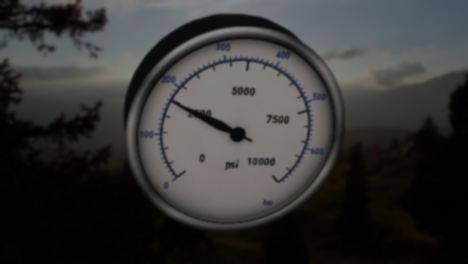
2500 psi
